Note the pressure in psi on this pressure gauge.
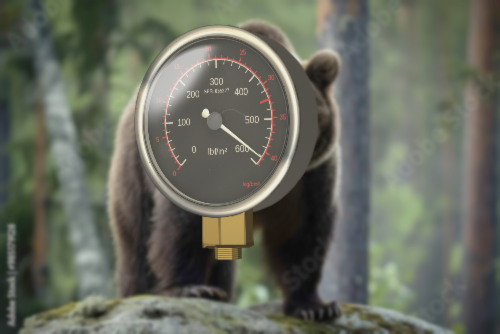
580 psi
